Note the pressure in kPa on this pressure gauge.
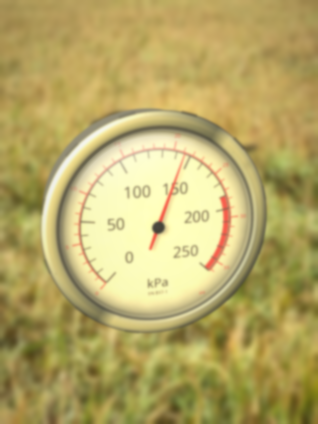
145 kPa
